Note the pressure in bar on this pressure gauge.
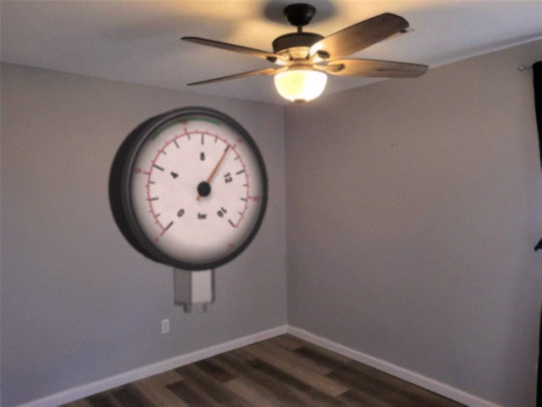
10 bar
